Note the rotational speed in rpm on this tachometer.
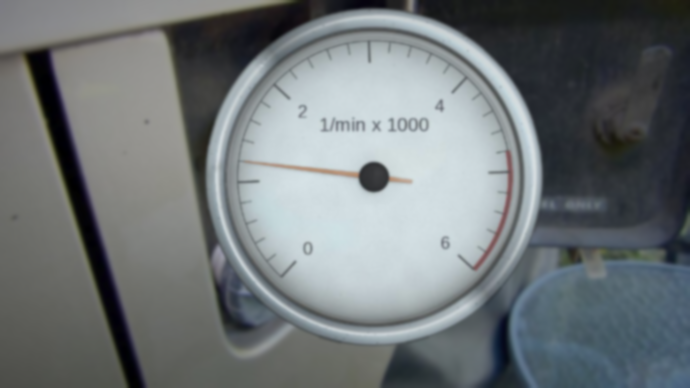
1200 rpm
